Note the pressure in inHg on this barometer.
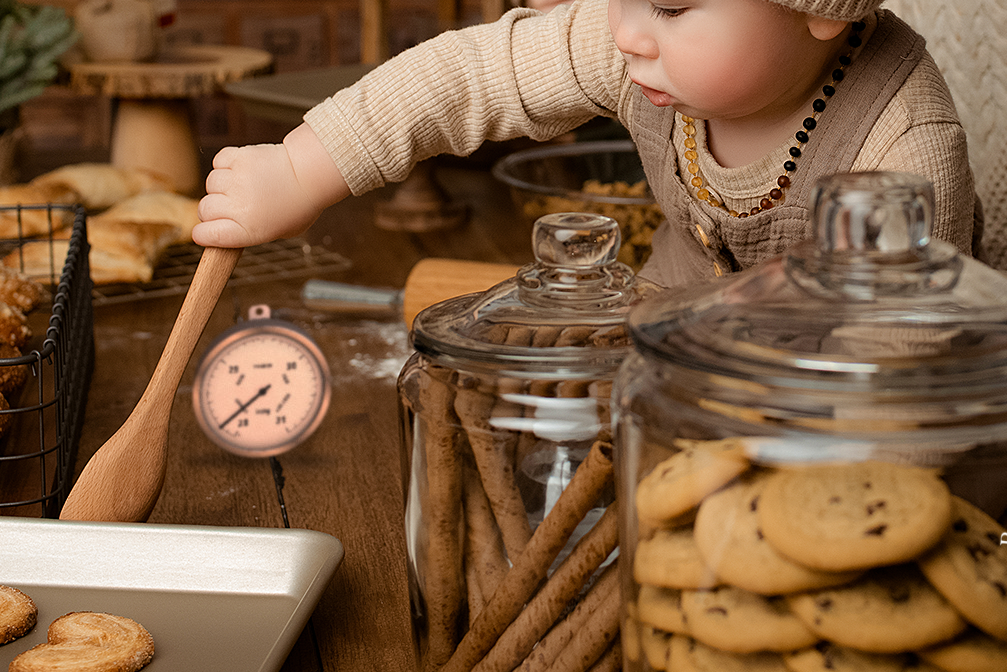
28.2 inHg
